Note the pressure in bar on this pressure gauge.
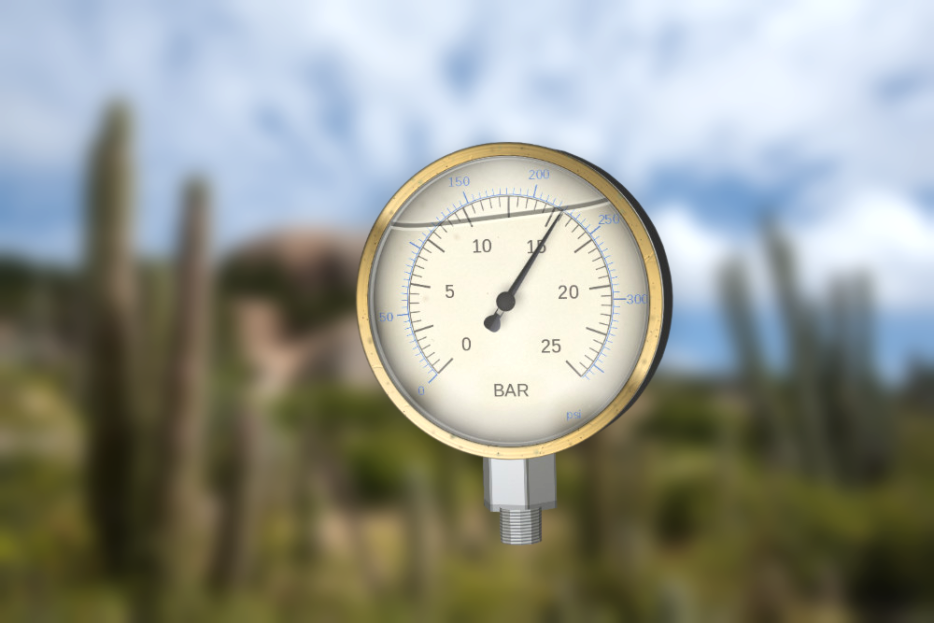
15.5 bar
